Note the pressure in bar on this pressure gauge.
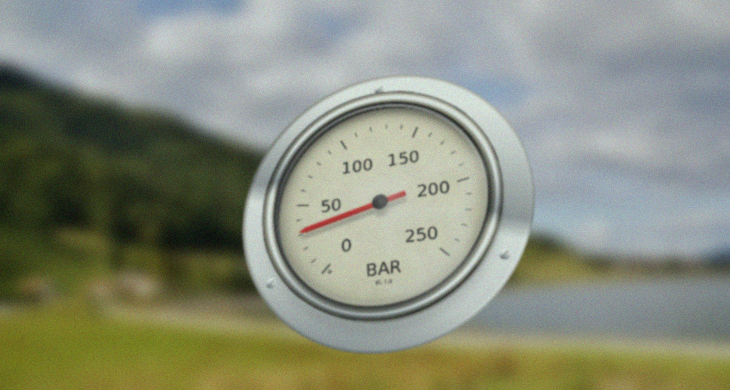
30 bar
